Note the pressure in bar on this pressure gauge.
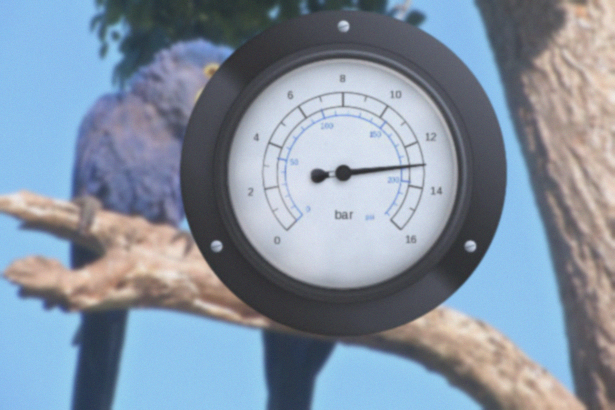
13 bar
